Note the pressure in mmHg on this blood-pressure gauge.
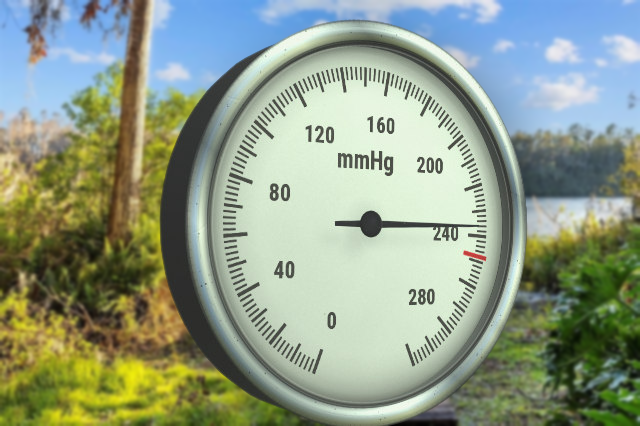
236 mmHg
